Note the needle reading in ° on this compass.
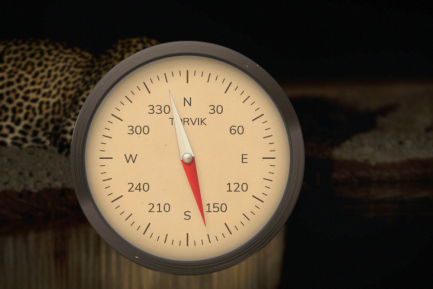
165 °
